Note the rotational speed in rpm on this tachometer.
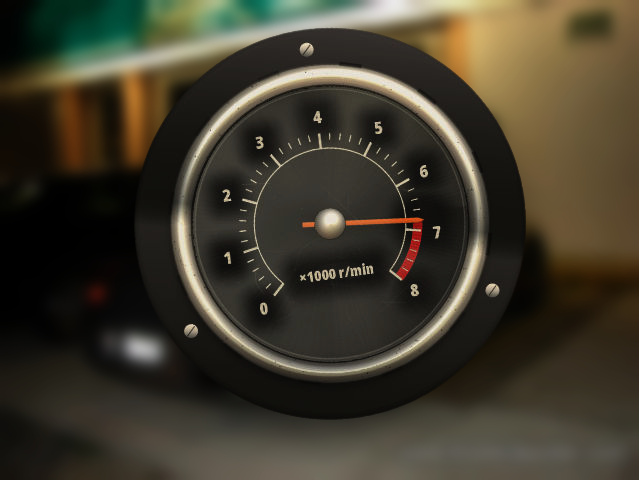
6800 rpm
